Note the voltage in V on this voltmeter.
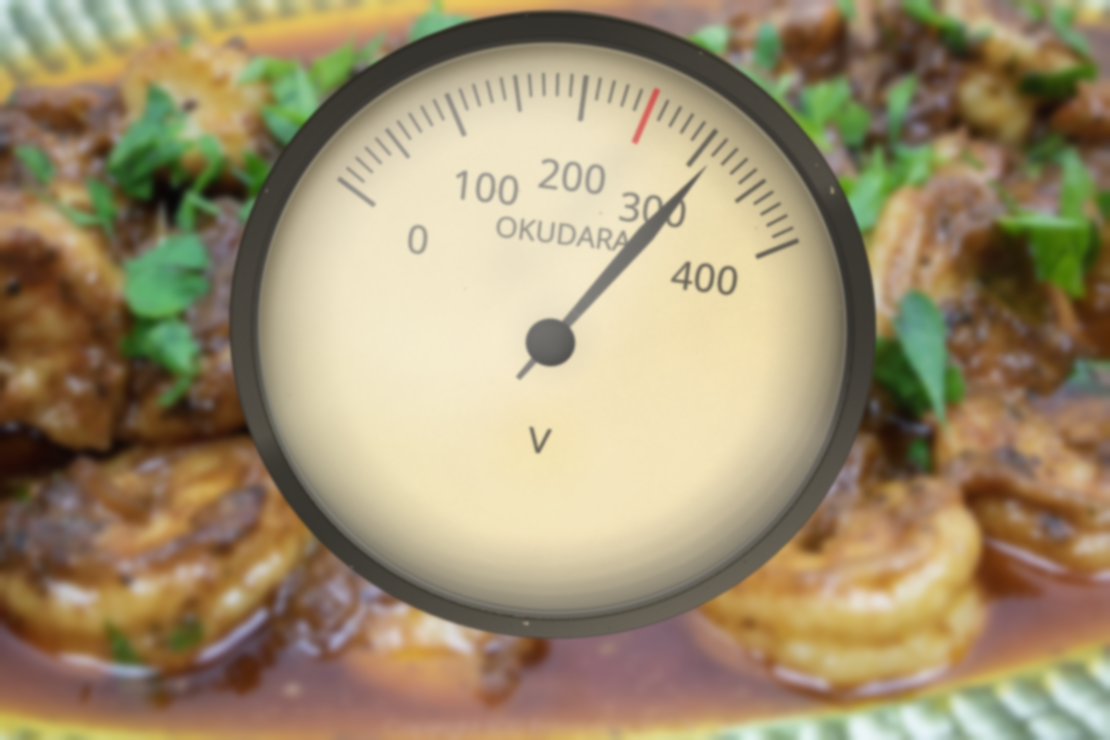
310 V
